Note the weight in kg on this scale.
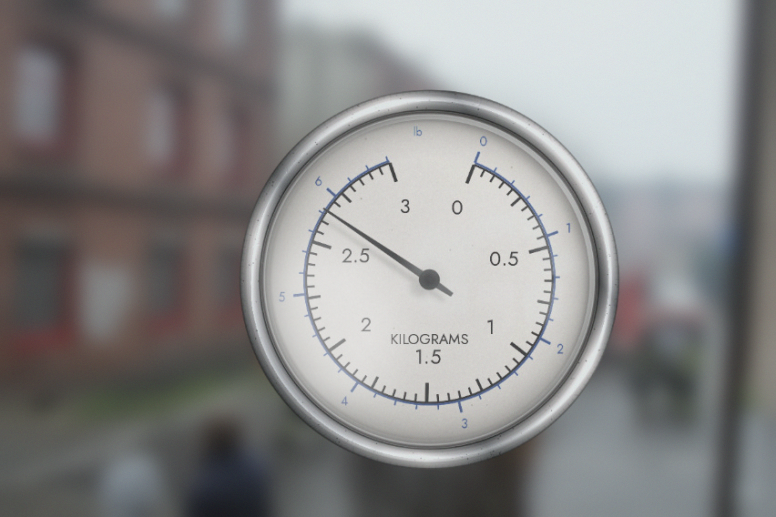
2.65 kg
